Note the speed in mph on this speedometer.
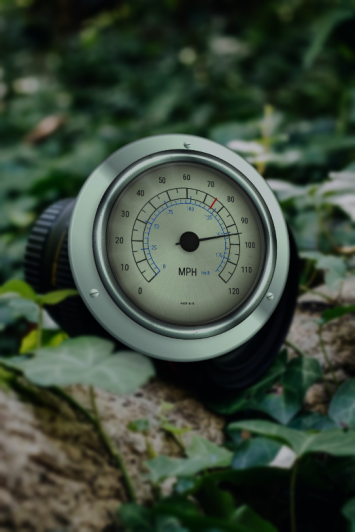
95 mph
